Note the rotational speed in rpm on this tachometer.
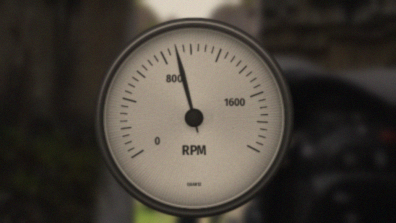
900 rpm
